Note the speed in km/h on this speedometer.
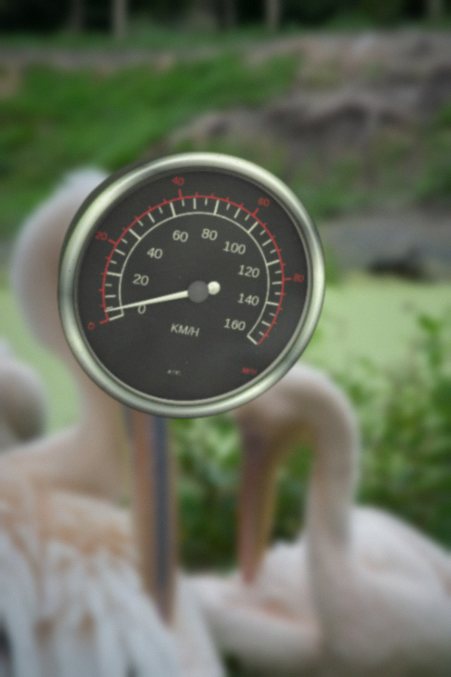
5 km/h
